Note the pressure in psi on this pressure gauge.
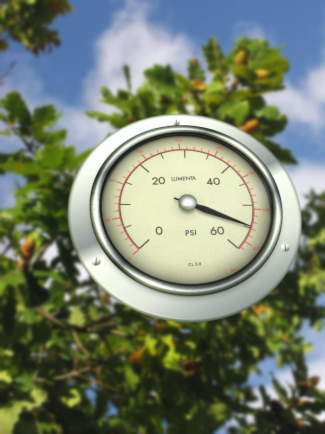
55 psi
